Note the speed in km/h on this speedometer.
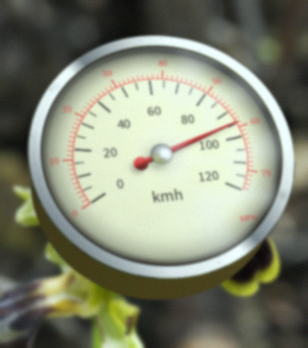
95 km/h
